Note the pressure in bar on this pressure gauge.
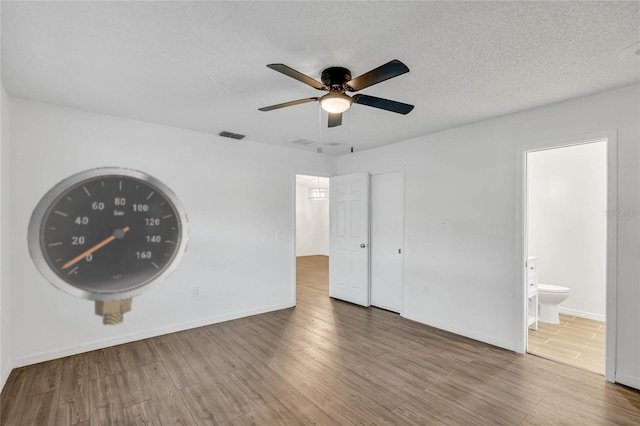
5 bar
